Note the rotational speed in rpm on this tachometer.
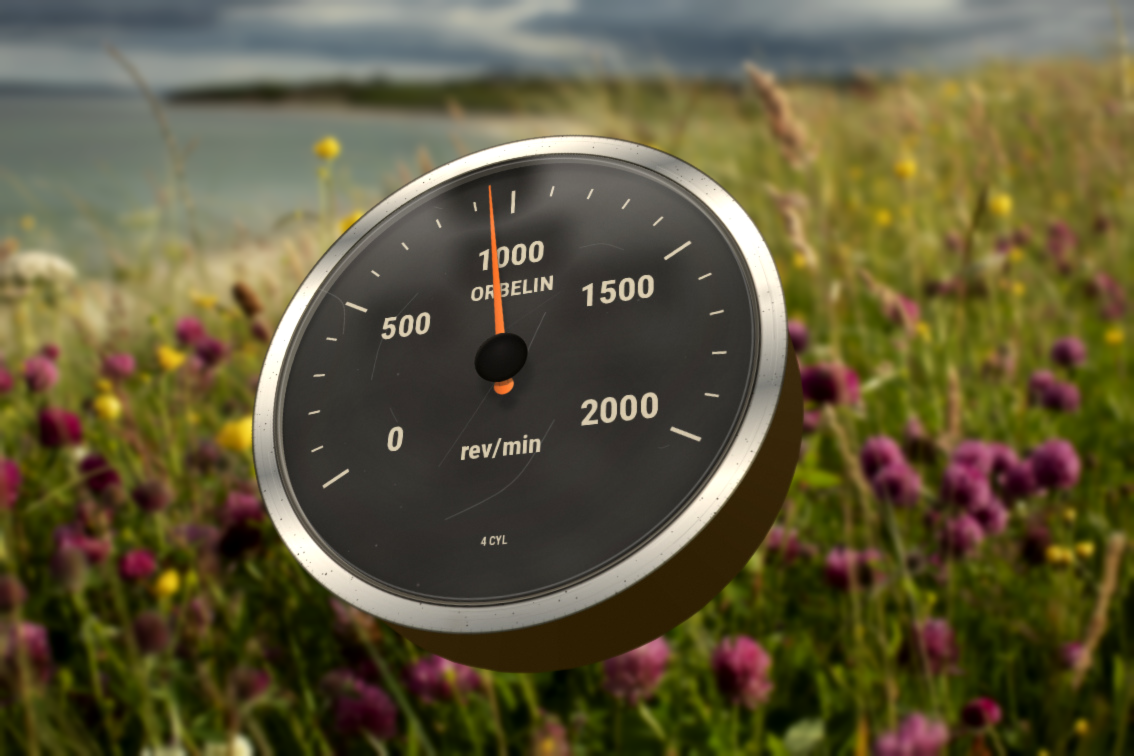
950 rpm
